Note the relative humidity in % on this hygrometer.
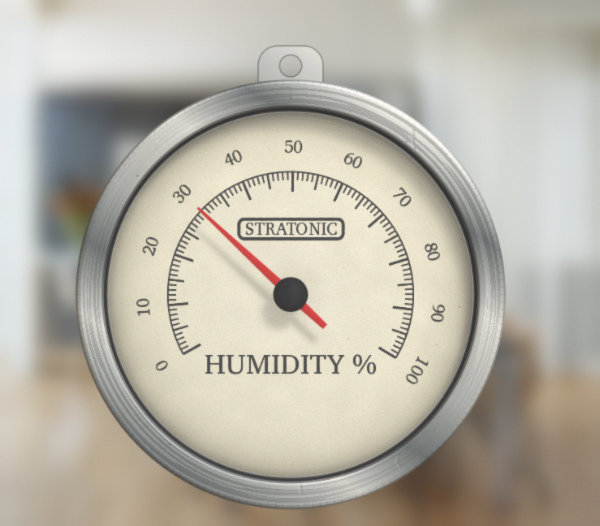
30 %
